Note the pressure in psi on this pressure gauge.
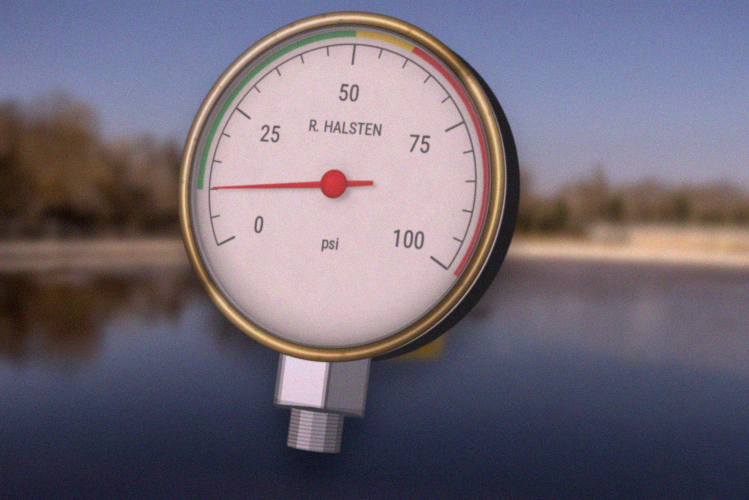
10 psi
